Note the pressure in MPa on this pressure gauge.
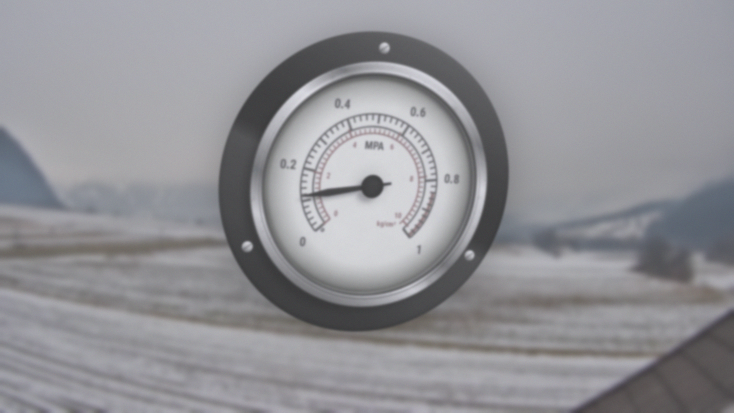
0.12 MPa
